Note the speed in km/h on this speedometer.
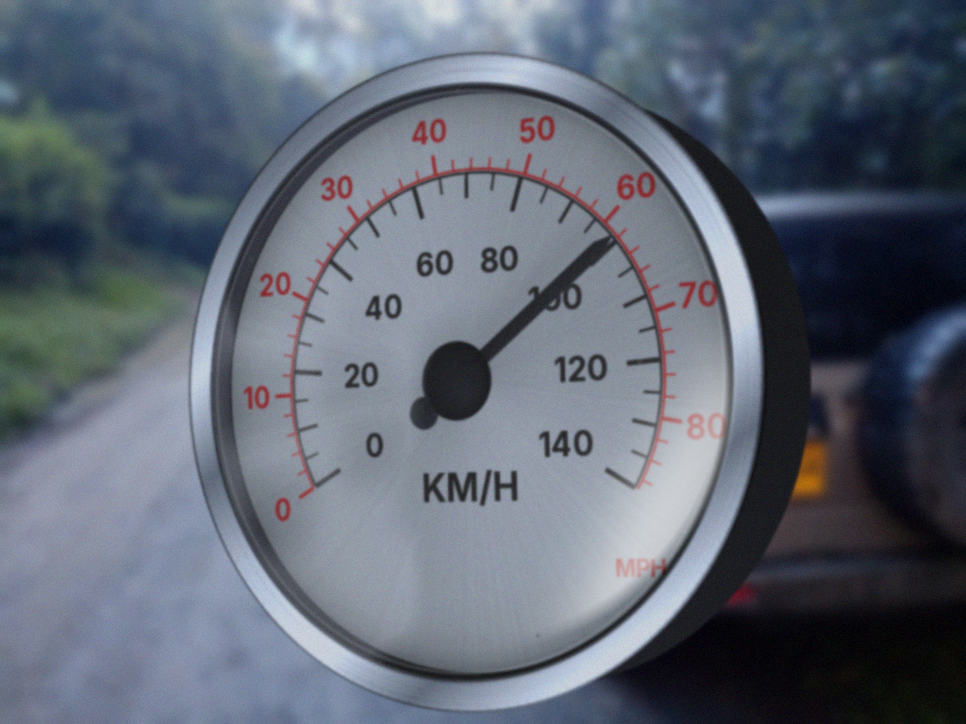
100 km/h
